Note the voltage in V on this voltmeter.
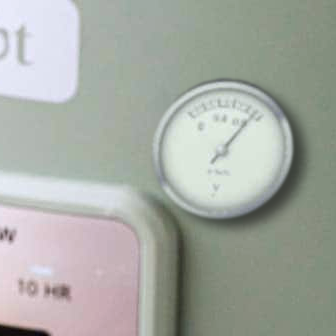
0.9 V
